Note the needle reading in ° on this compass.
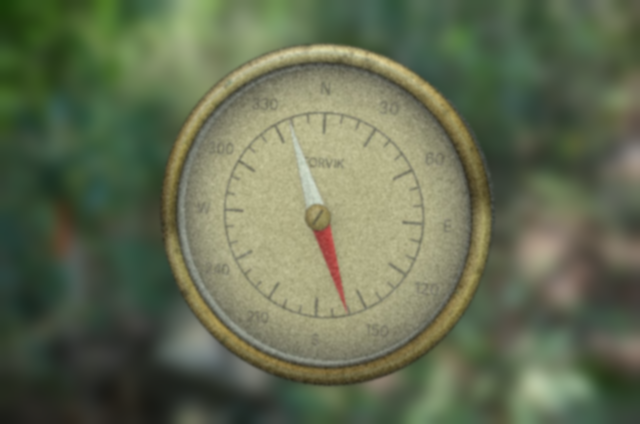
160 °
